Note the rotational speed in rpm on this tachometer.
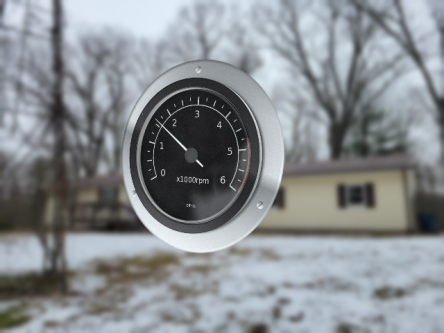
1625 rpm
